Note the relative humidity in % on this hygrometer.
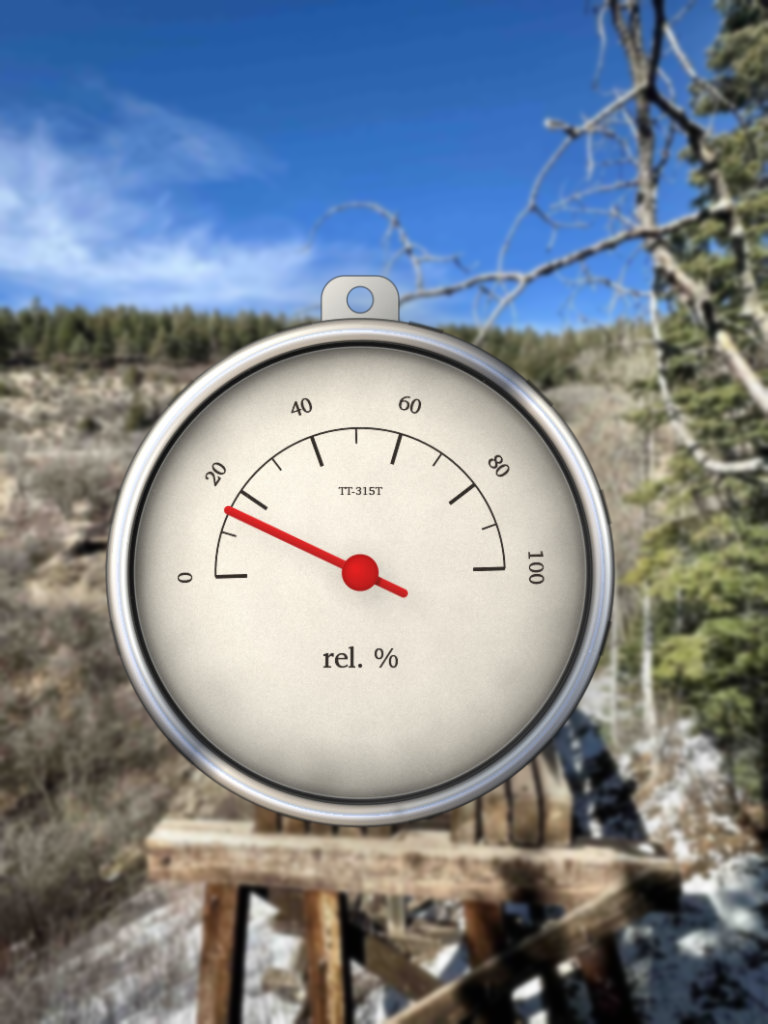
15 %
